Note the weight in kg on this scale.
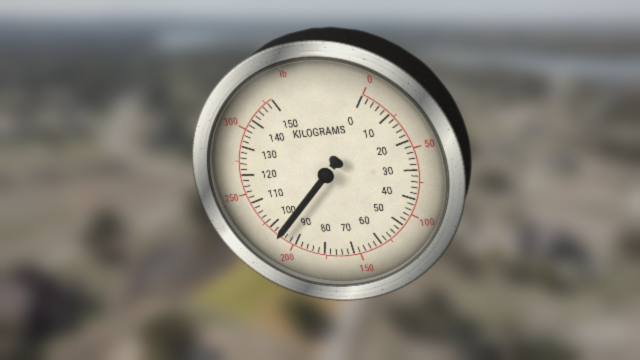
96 kg
